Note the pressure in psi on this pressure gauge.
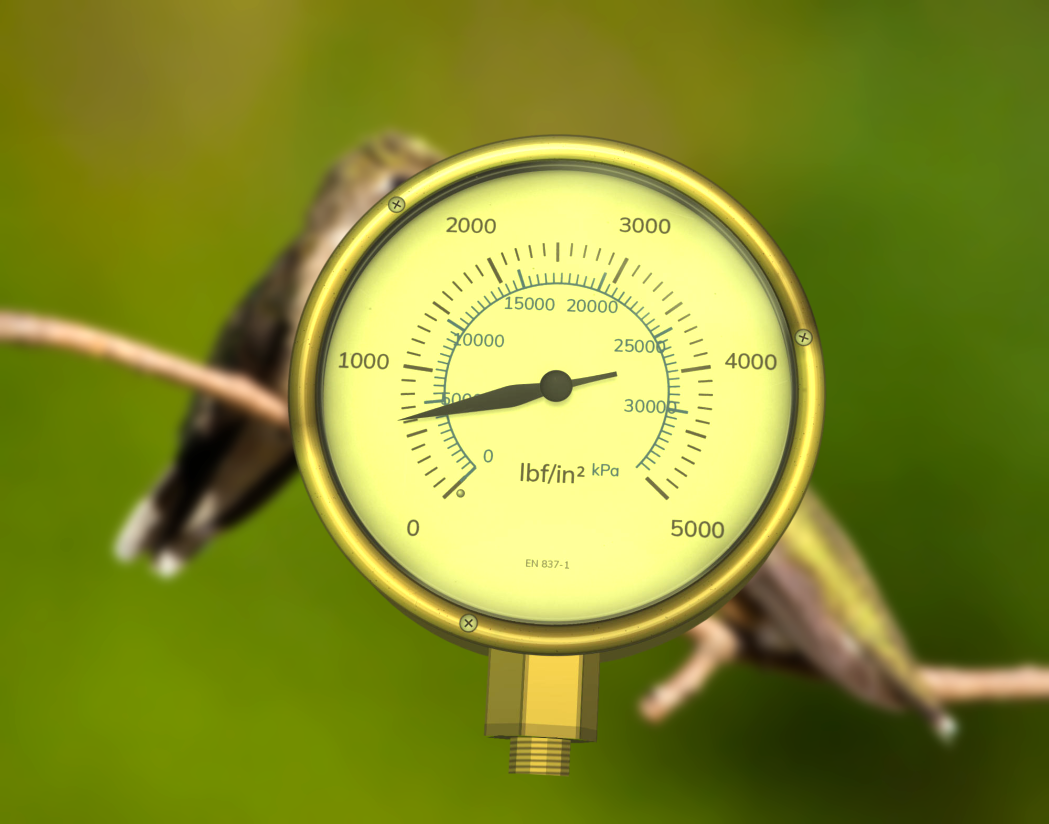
600 psi
